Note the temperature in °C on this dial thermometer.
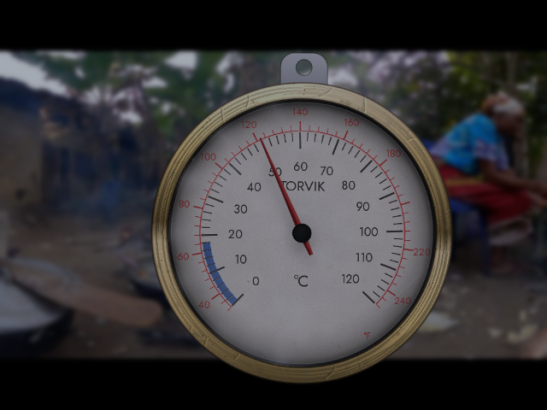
50 °C
